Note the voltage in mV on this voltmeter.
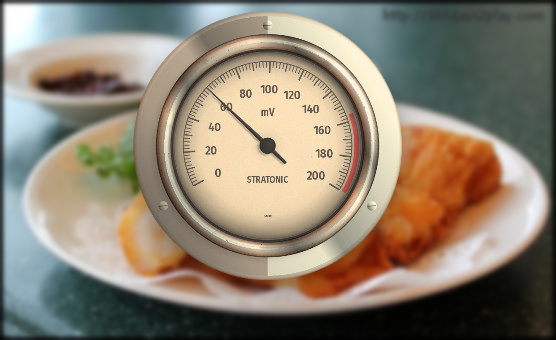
60 mV
